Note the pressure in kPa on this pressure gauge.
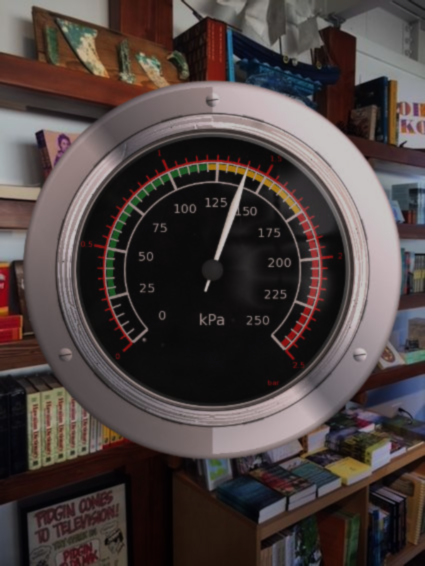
140 kPa
